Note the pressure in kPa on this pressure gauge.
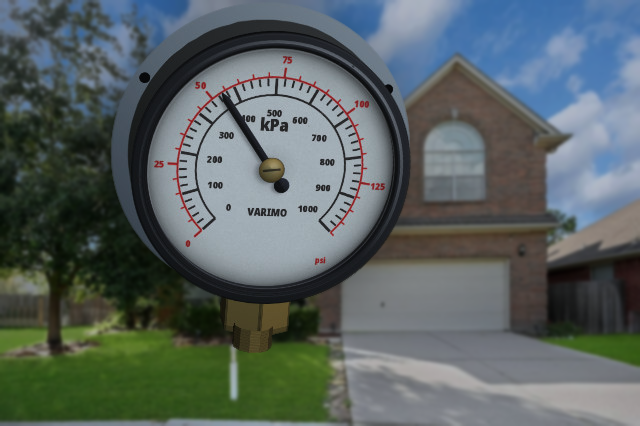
370 kPa
